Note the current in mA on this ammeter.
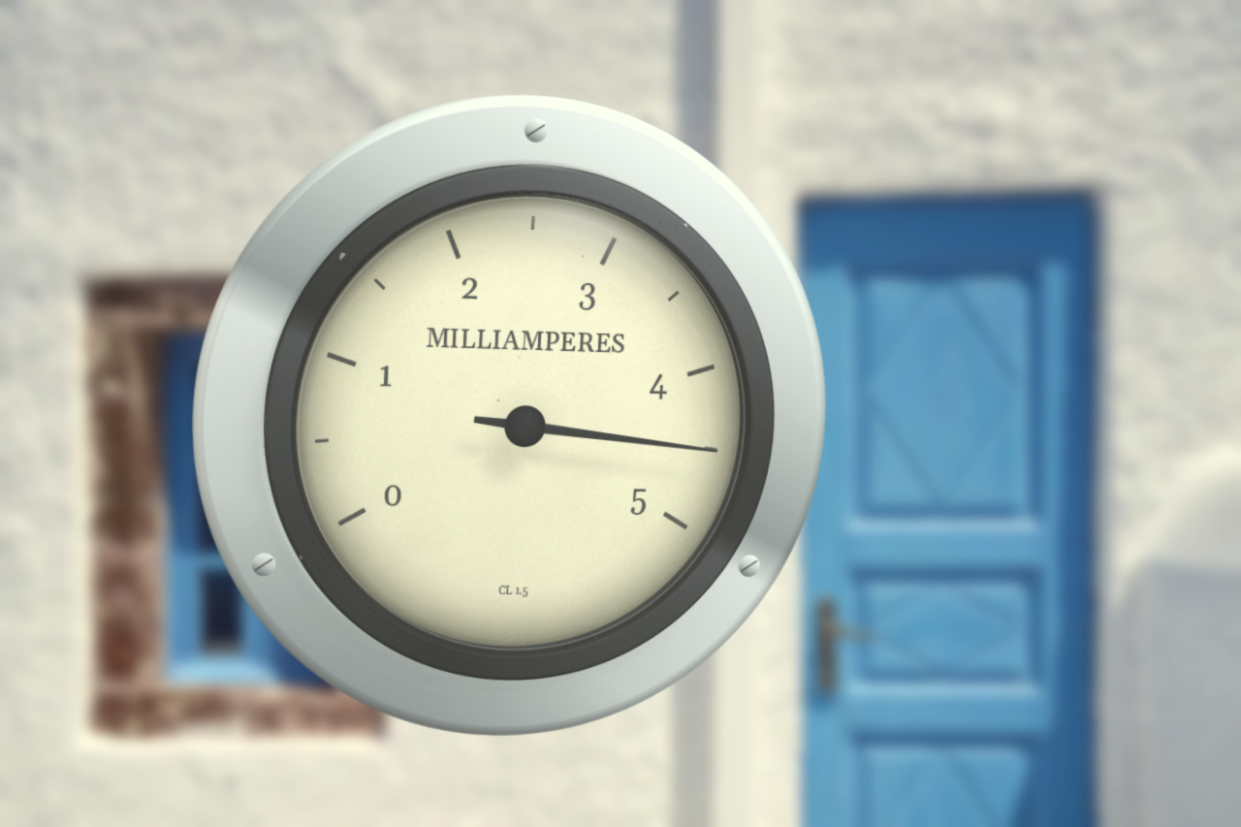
4.5 mA
